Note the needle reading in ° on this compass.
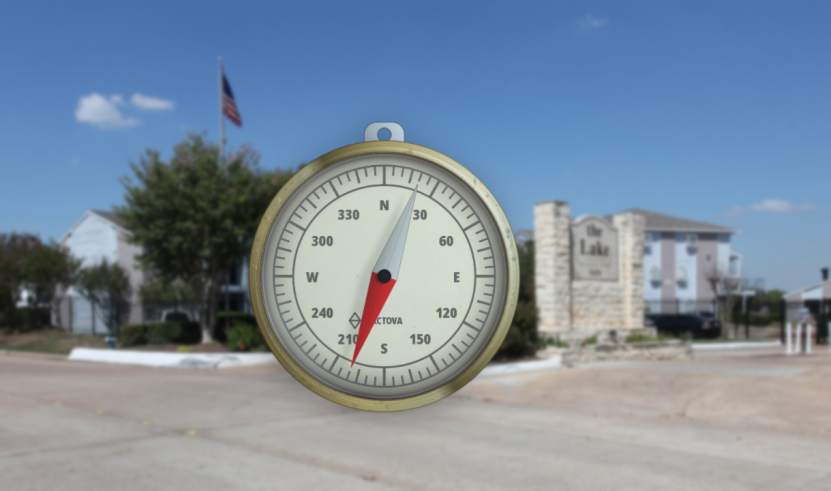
200 °
